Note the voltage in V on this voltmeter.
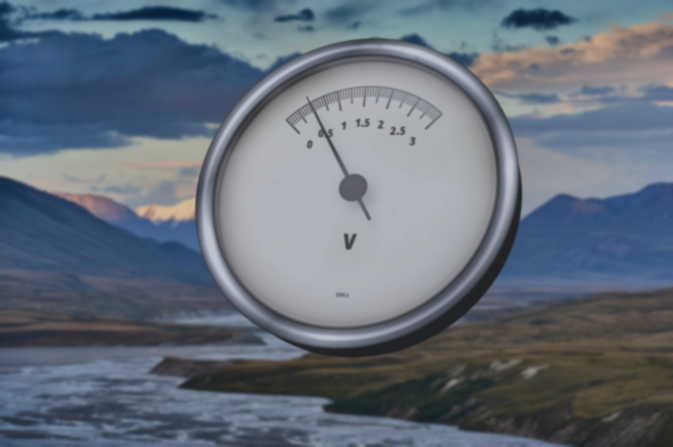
0.5 V
